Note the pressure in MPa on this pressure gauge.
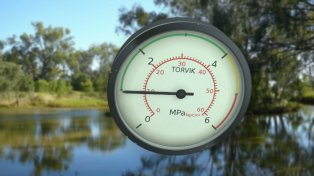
1 MPa
